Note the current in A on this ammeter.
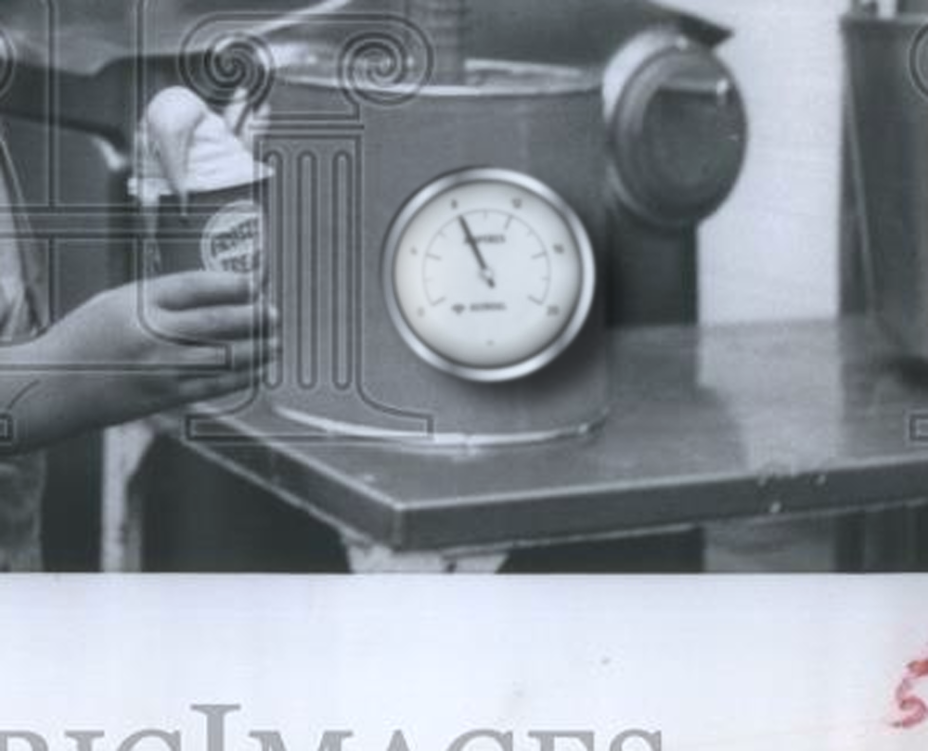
8 A
